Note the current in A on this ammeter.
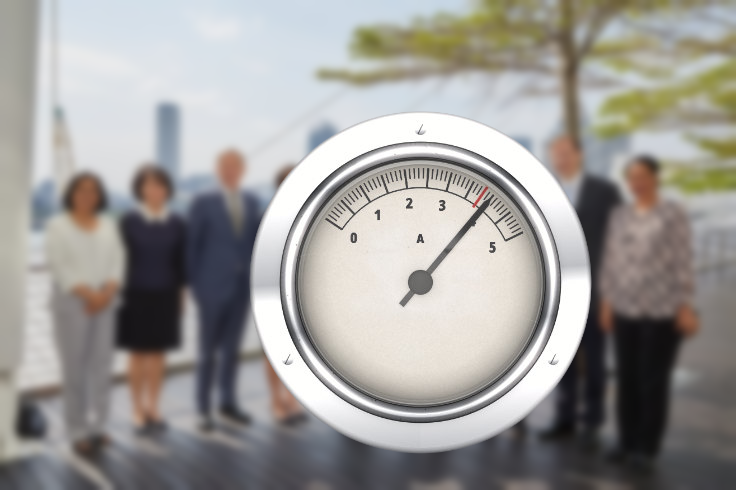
4 A
